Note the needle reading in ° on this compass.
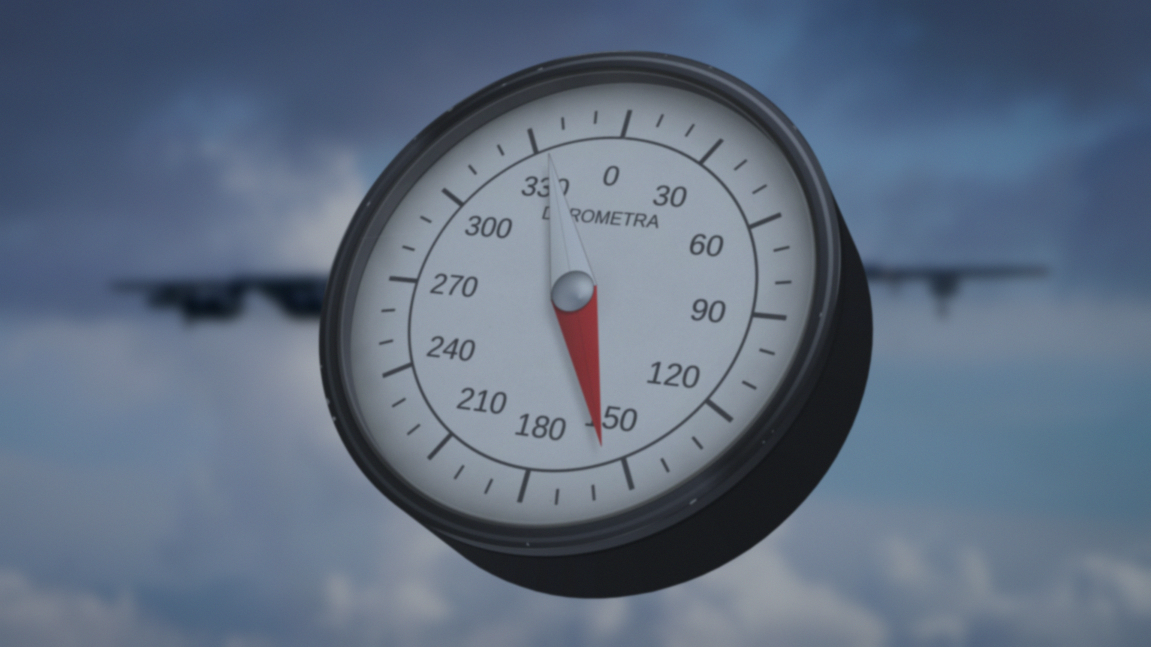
155 °
